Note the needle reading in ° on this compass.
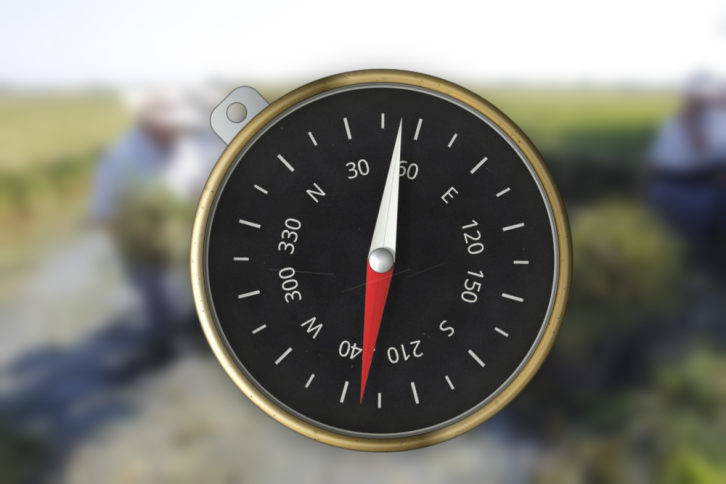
232.5 °
